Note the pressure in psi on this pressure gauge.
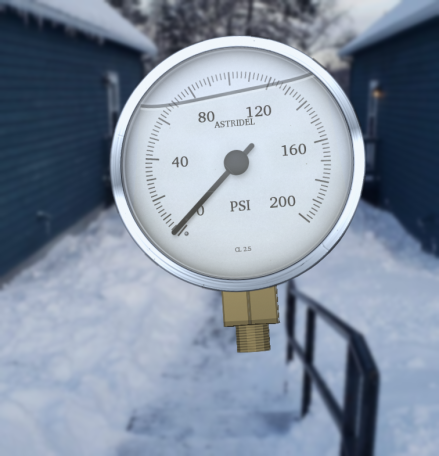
2 psi
